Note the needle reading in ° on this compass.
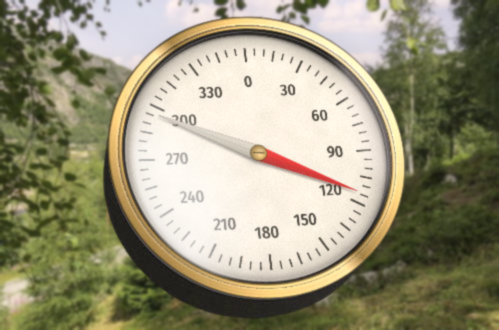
115 °
